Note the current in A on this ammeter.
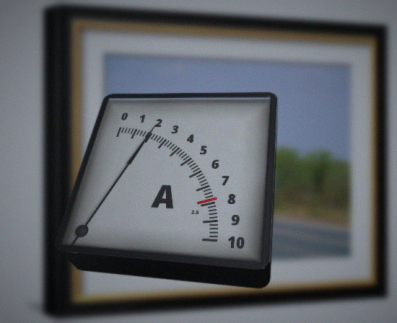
2 A
